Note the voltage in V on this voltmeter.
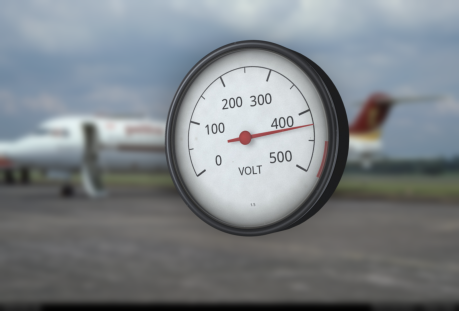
425 V
